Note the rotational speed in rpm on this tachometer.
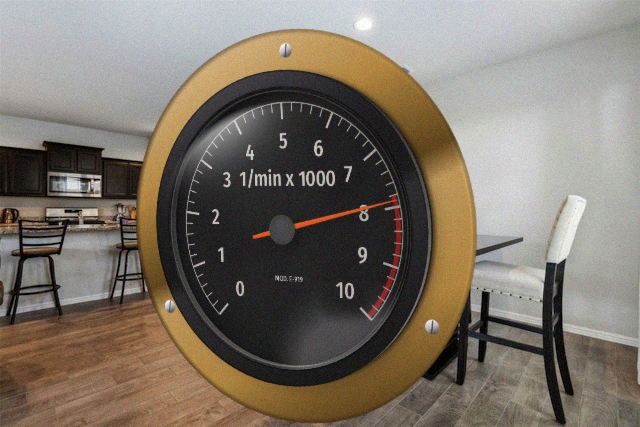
7900 rpm
